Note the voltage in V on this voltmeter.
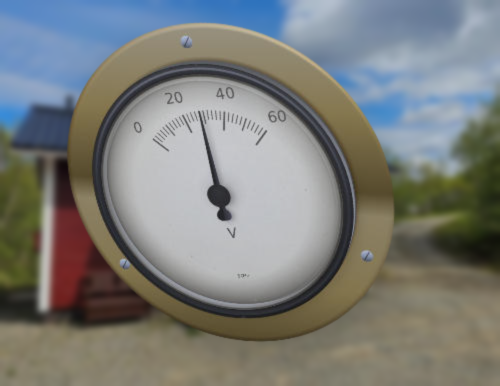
30 V
